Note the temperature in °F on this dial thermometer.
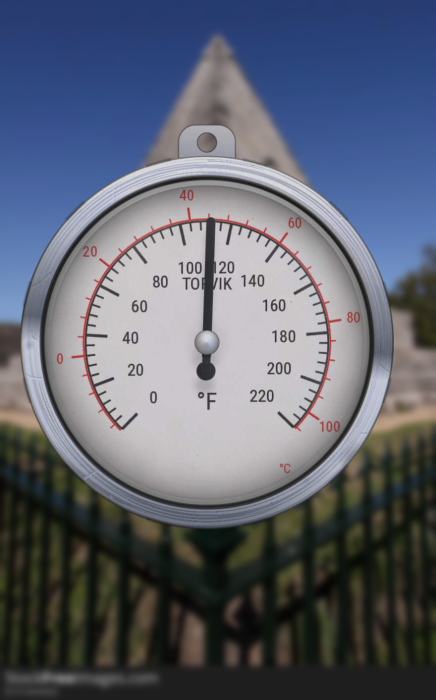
112 °F
